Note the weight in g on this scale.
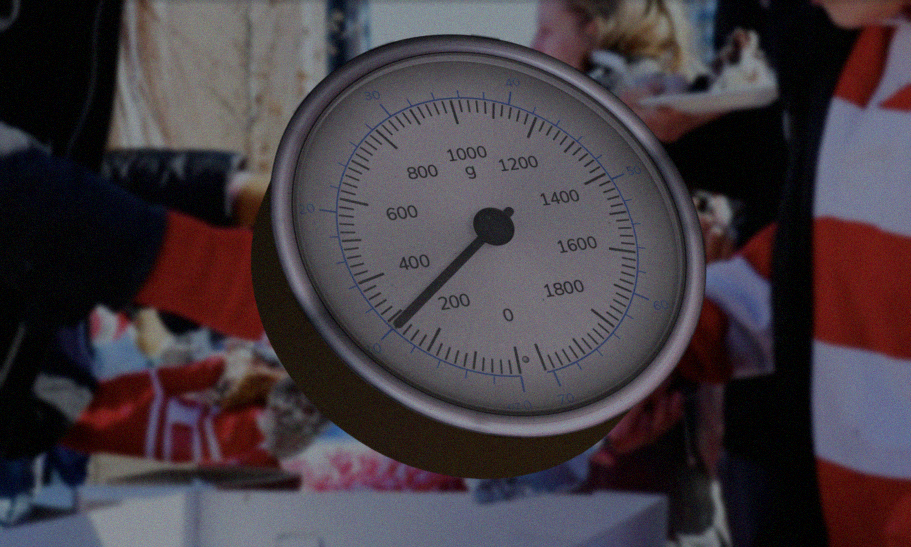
280 g
